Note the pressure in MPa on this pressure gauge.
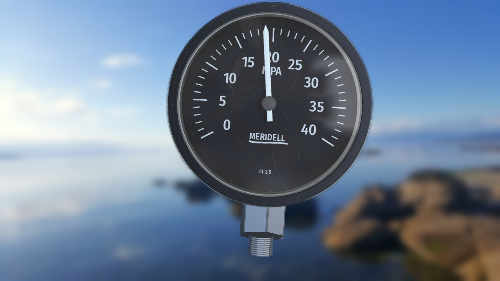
19 MPa
